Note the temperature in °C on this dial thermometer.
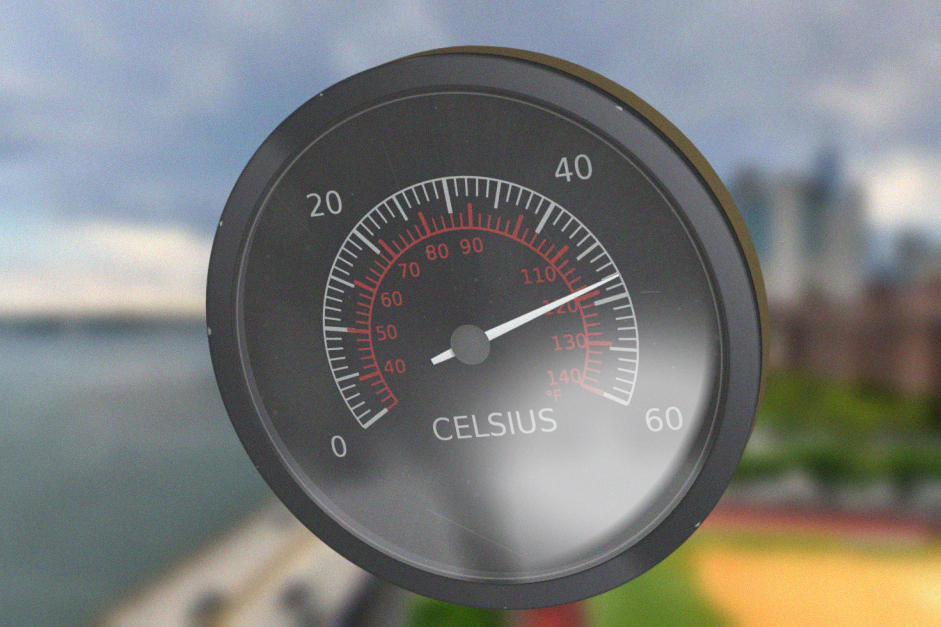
48 °C
